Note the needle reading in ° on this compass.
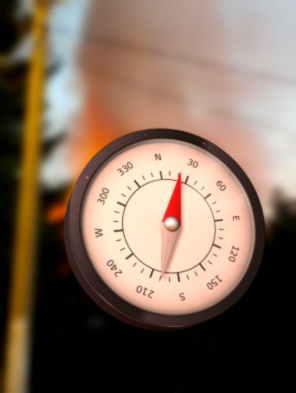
20 °
